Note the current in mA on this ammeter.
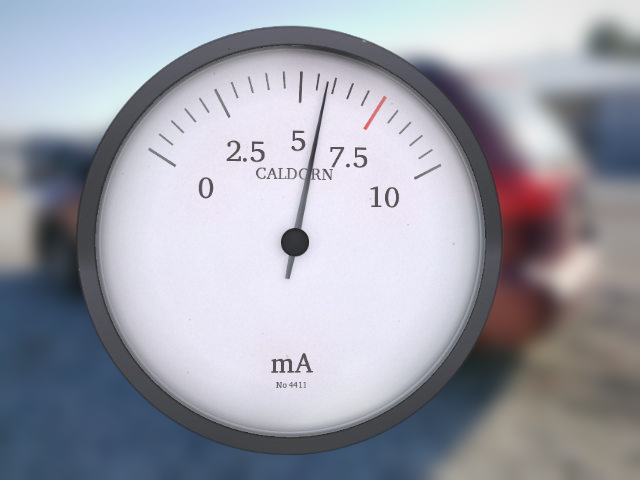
5.75 mA
